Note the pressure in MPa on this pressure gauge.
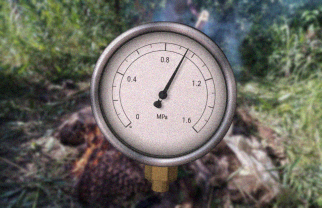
0.95 MPa
